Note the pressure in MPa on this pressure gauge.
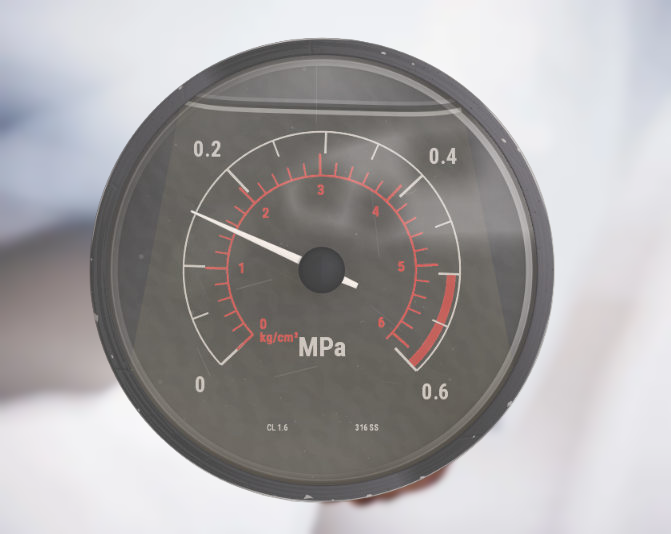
0.15 MPa
